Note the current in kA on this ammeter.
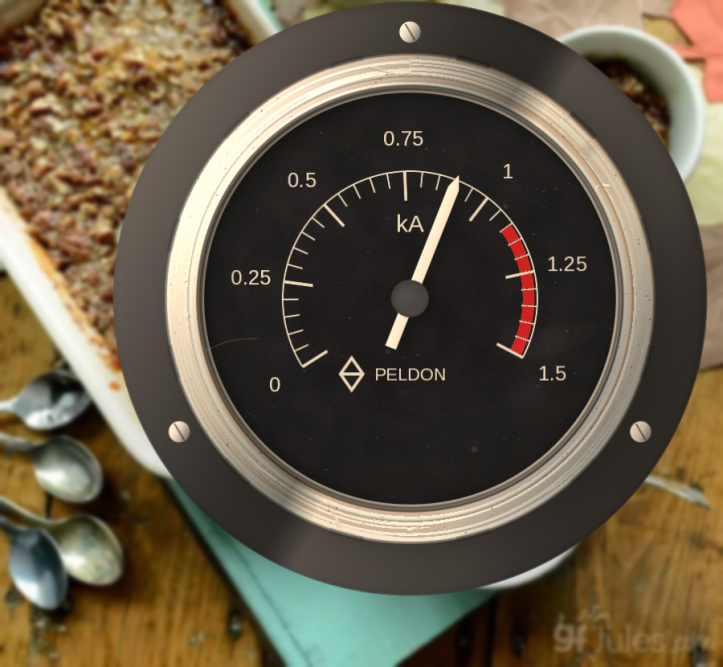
0.9 kA
